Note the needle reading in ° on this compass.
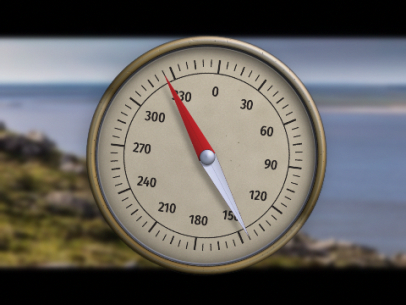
325 °
